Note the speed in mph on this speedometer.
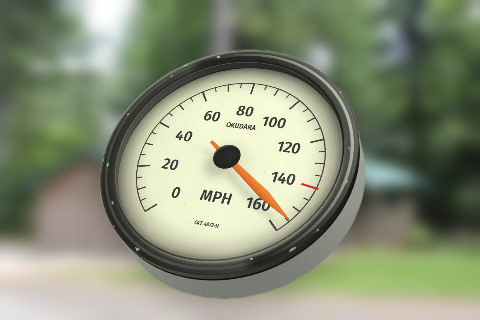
155 mph
